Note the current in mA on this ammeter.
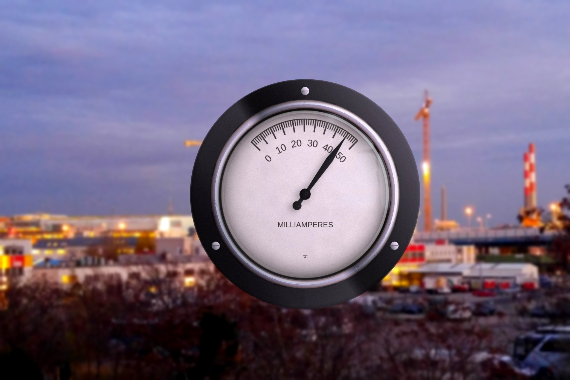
45 mA
